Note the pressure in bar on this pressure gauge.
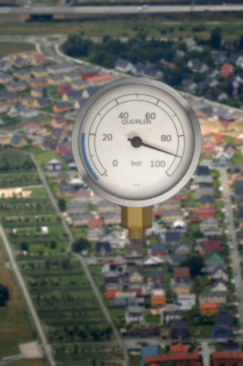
90 bar
